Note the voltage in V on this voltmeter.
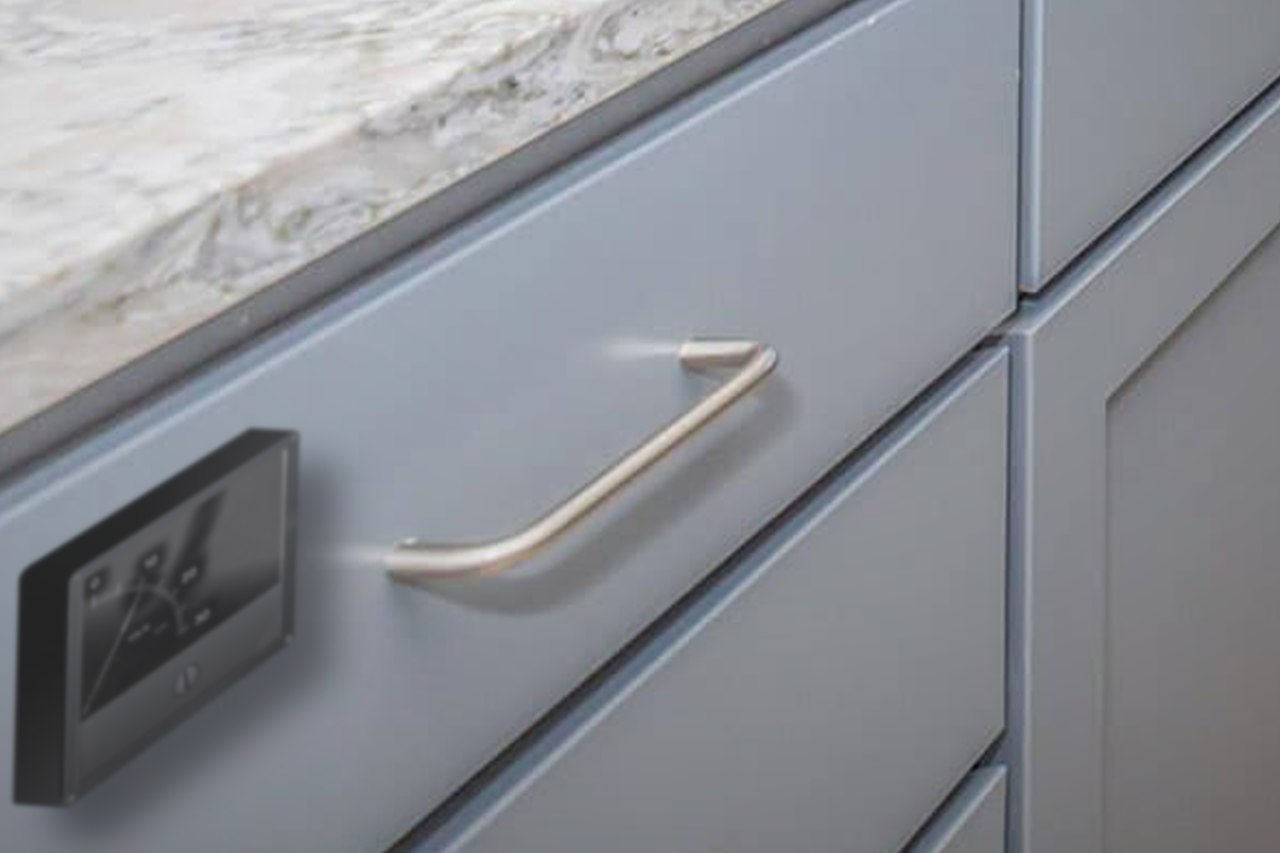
10 V
